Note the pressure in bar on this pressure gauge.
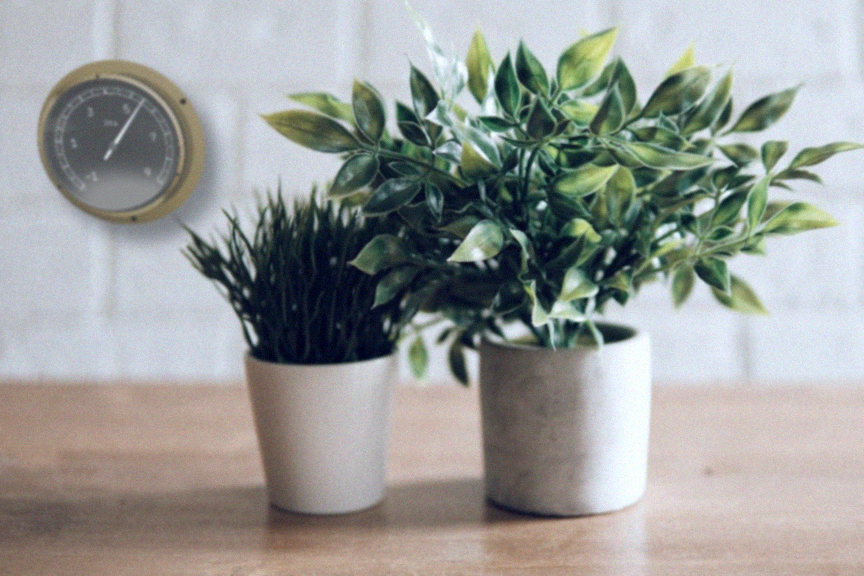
5.5 bar
